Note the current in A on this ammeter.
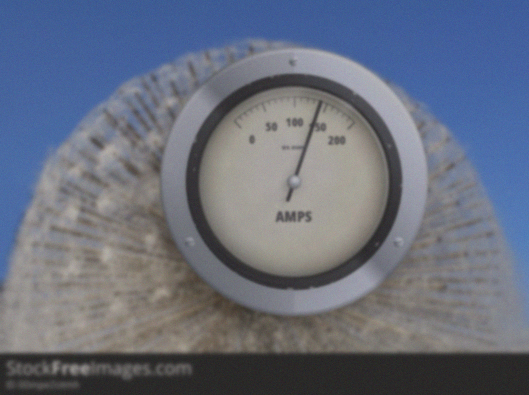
140 A
